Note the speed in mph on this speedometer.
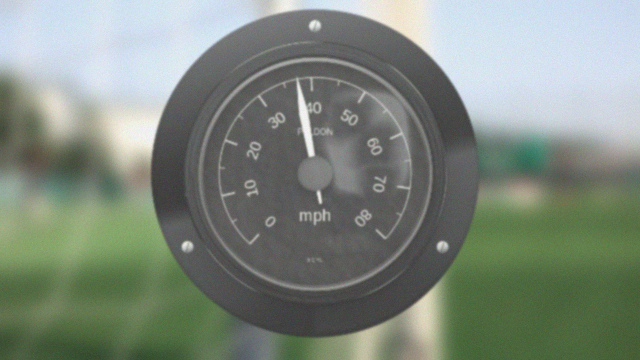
37.5 mph
